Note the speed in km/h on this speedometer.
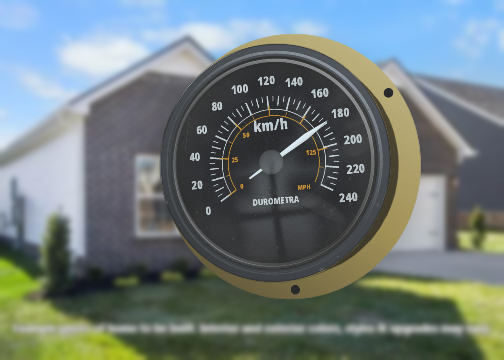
180 km/h
